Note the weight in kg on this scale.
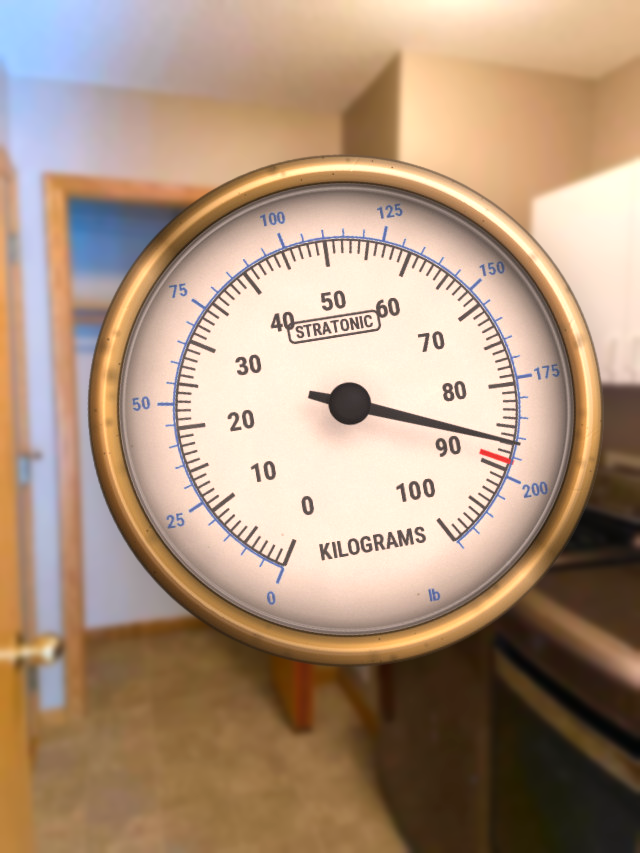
87 kg
